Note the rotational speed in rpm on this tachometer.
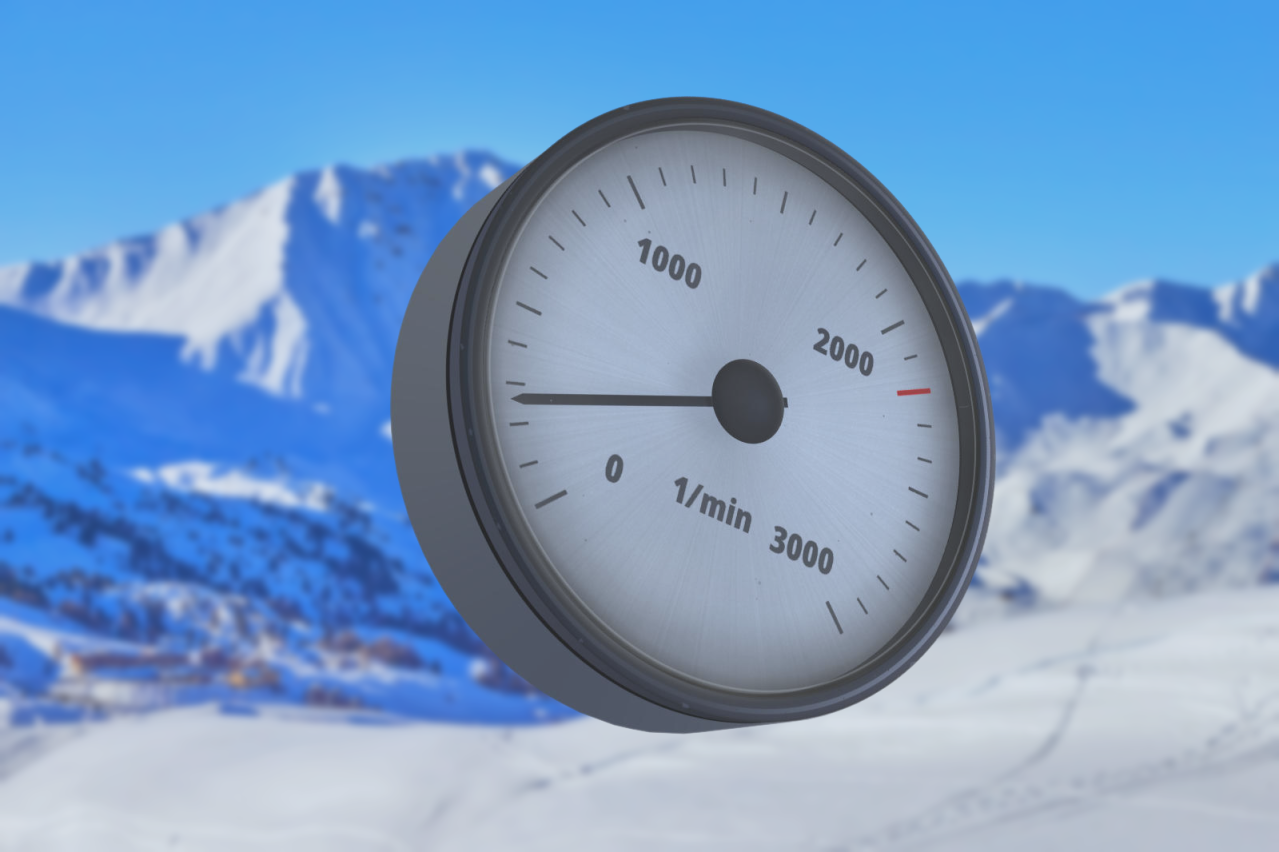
250 rpm
